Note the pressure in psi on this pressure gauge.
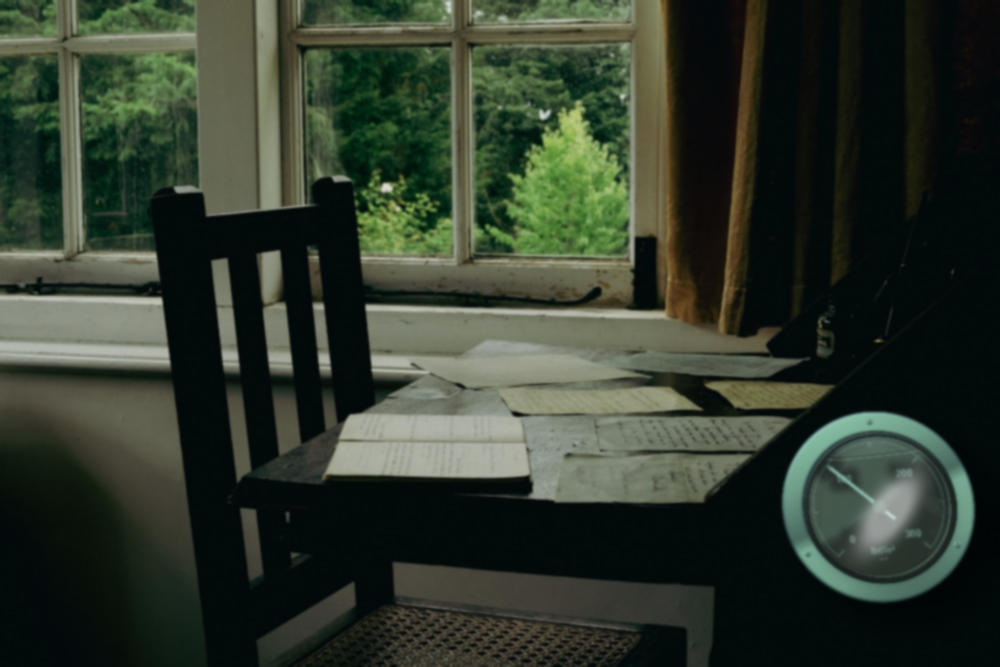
100 psi
